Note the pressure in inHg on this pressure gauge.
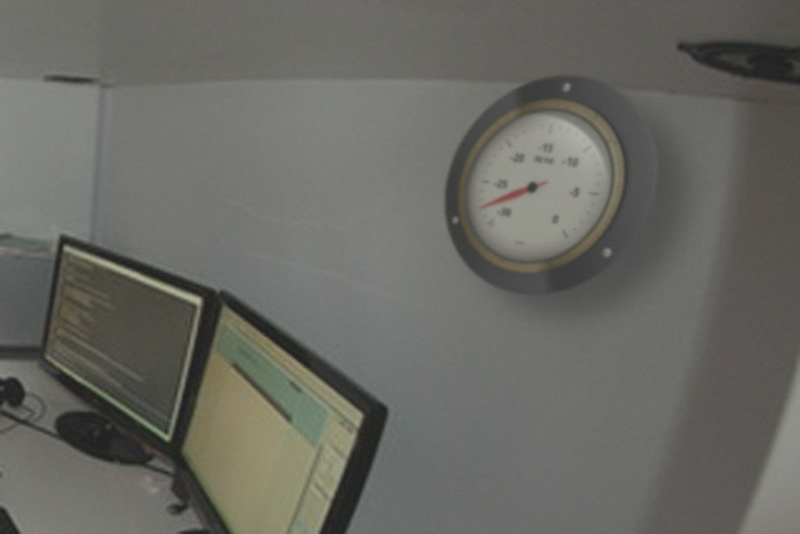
-28 inHg
